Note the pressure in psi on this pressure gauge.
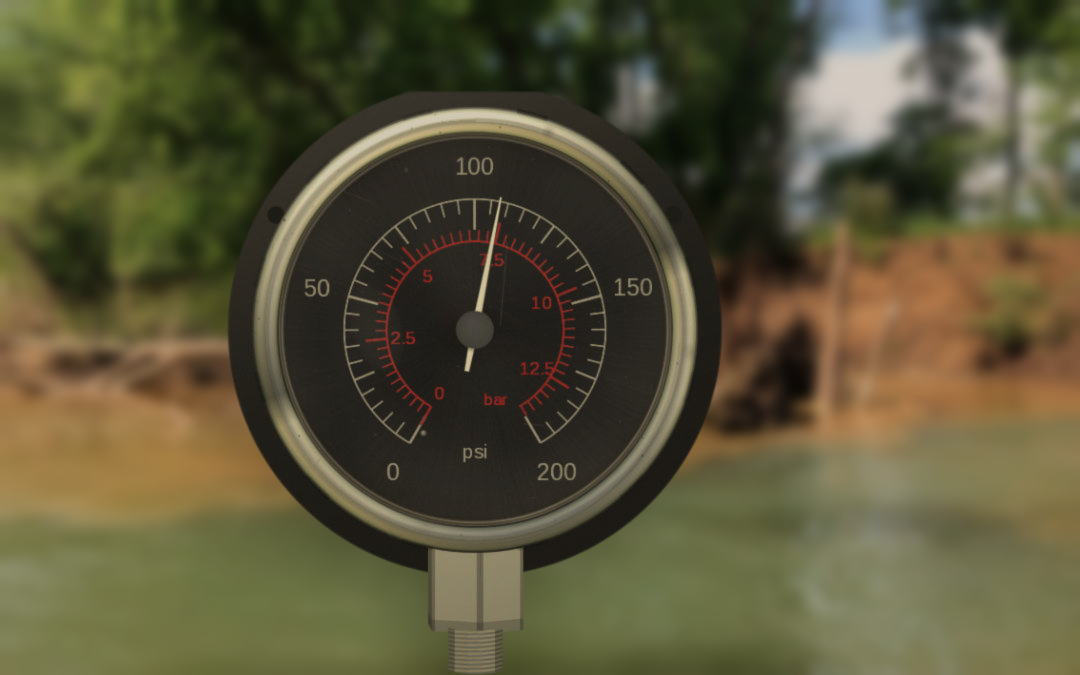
107.5 psi
